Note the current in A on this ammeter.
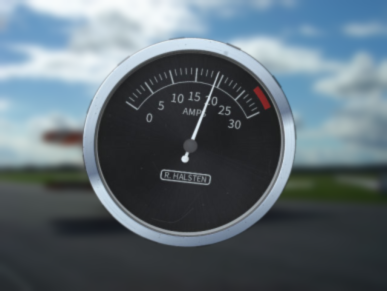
19 A
